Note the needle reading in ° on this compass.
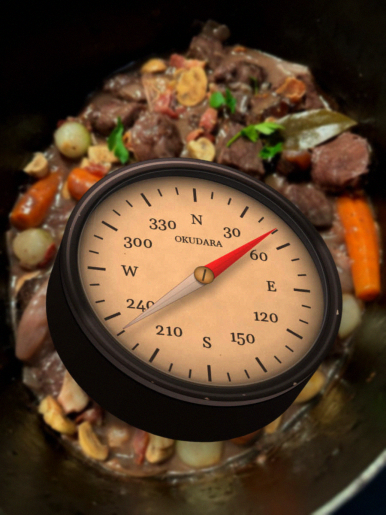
50 °
